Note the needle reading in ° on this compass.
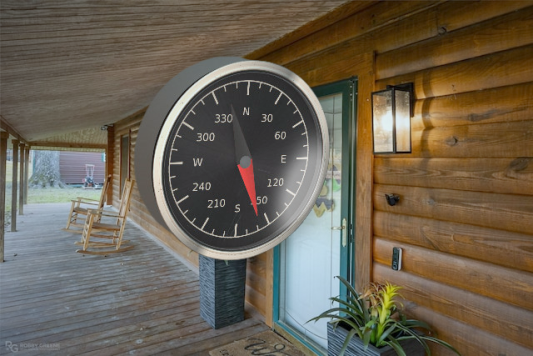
160 °
